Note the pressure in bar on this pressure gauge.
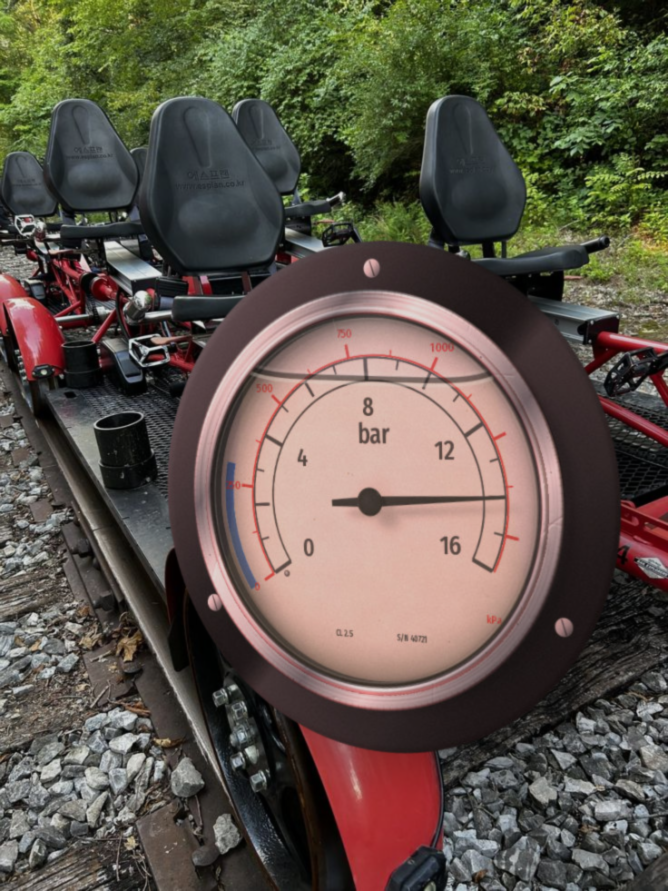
14 bar
